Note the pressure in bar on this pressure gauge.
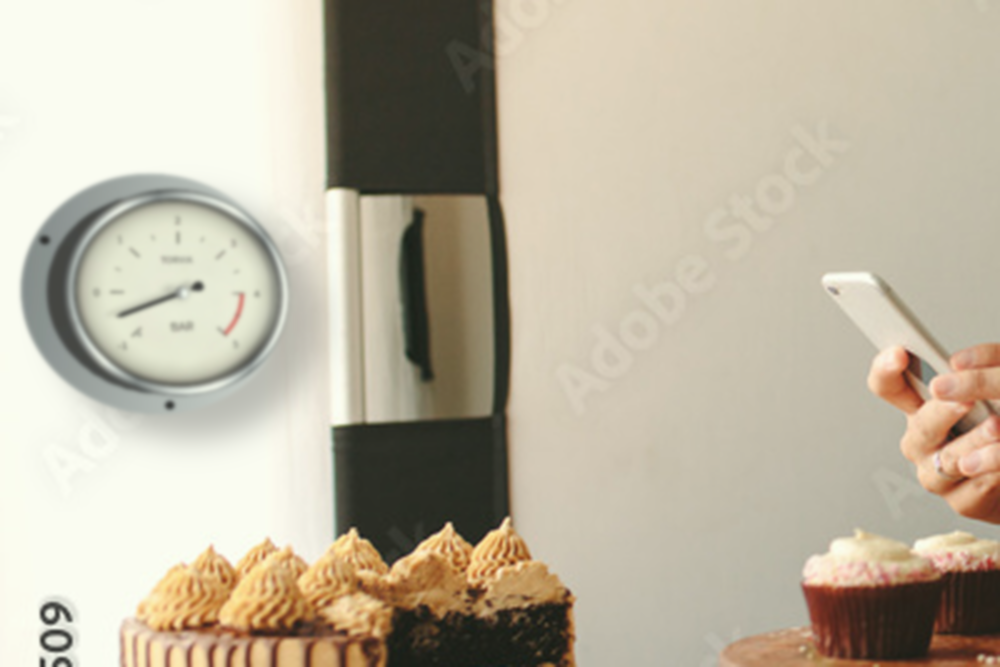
-0.5 bar
